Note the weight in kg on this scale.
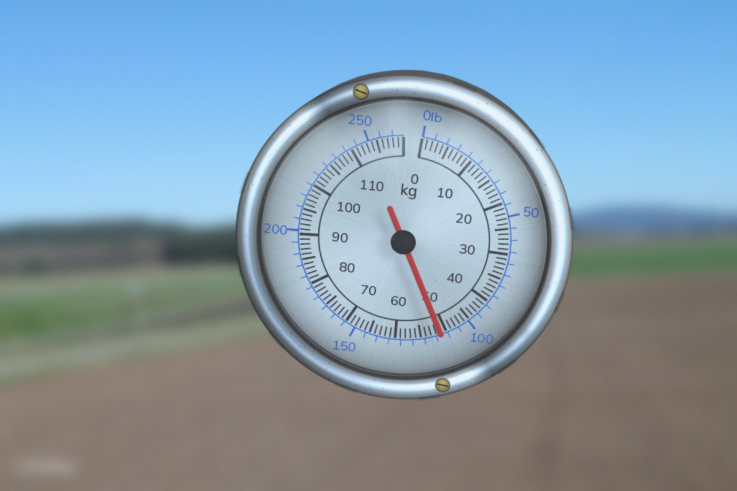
51 kg
